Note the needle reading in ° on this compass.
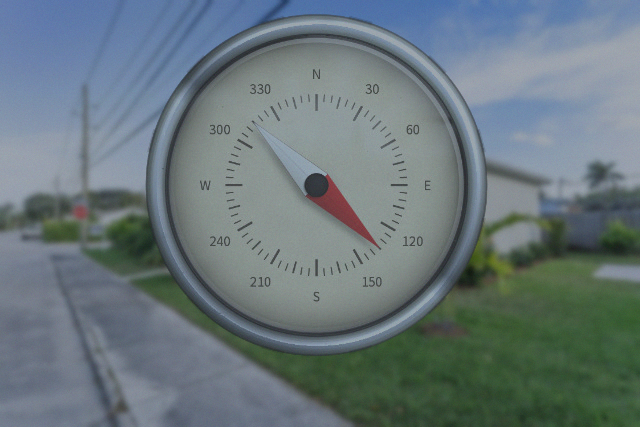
135 °
